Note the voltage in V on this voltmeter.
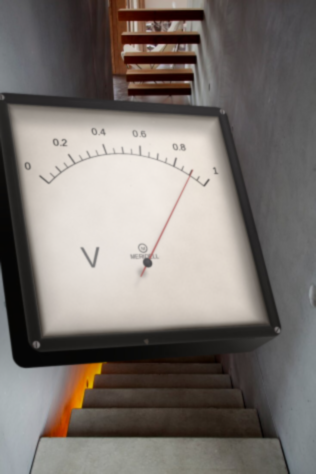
0.9 V
